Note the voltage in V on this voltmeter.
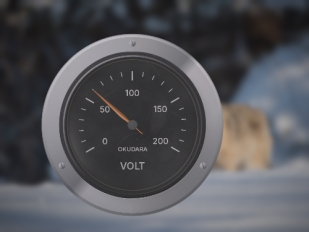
60 V
